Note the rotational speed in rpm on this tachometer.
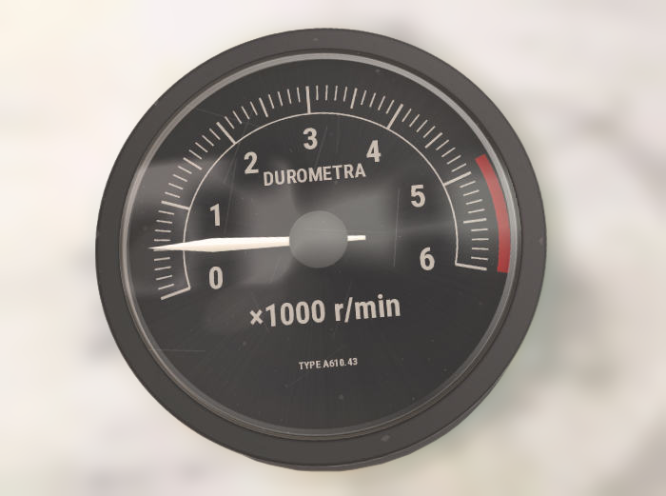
500 rpm
